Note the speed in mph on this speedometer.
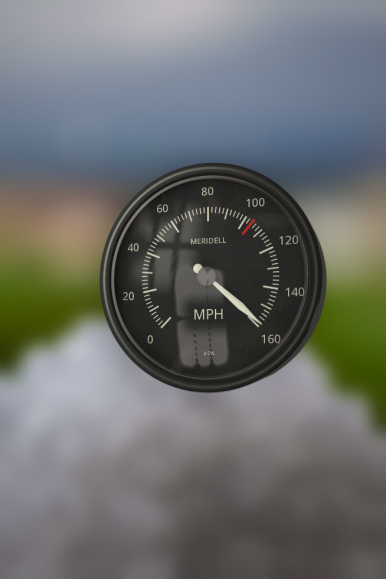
158 mph
